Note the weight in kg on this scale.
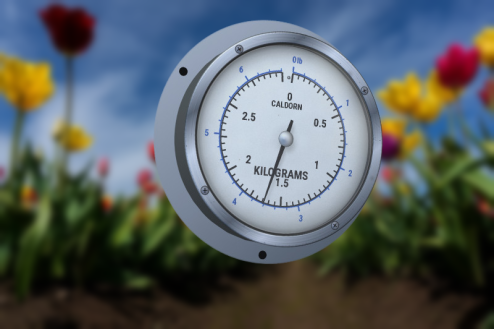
1.65 kg
